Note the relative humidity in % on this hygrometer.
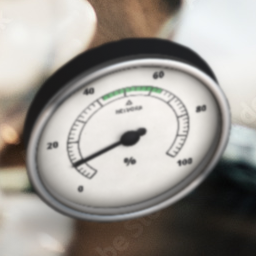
10 %
